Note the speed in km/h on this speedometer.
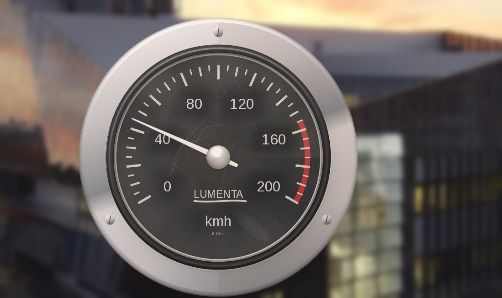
45 km/h
